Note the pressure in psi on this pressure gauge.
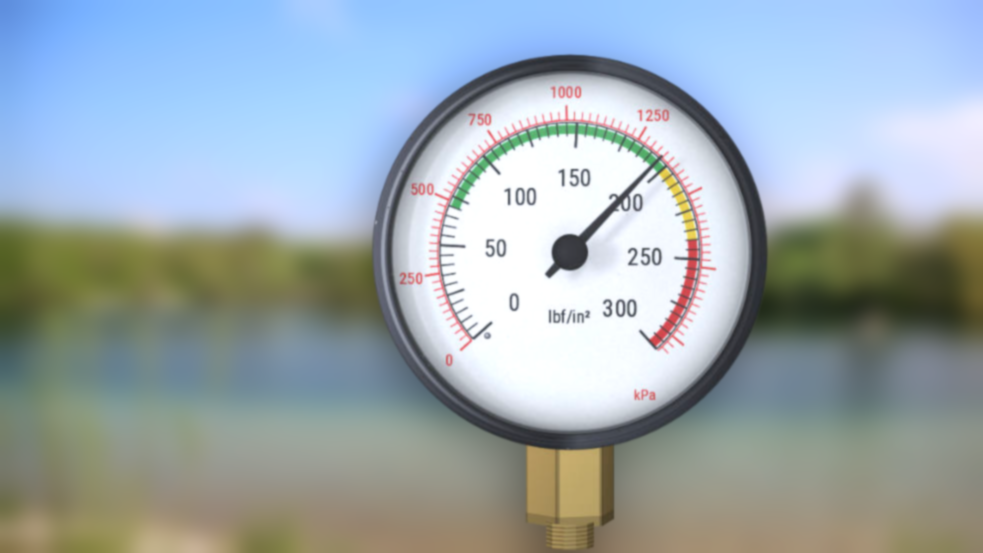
195 psi
